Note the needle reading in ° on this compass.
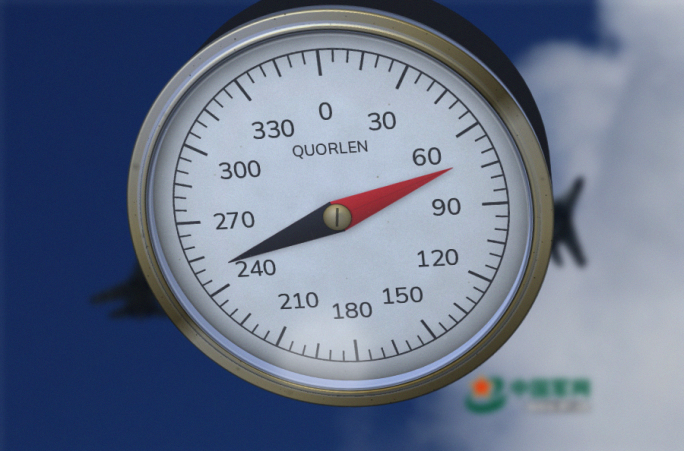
70 °
